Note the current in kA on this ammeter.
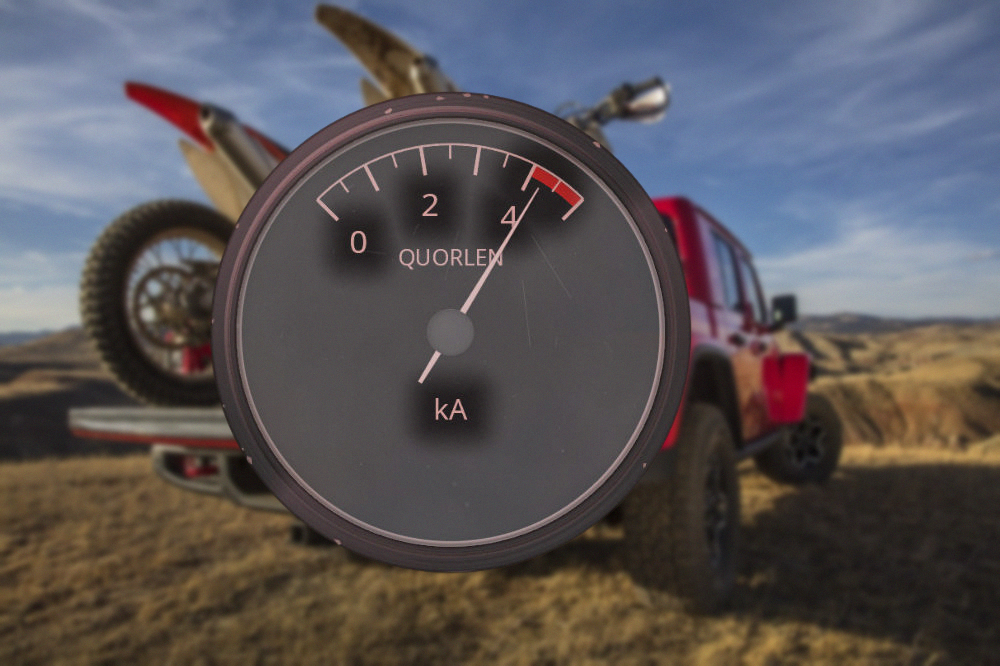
4.25 kA
